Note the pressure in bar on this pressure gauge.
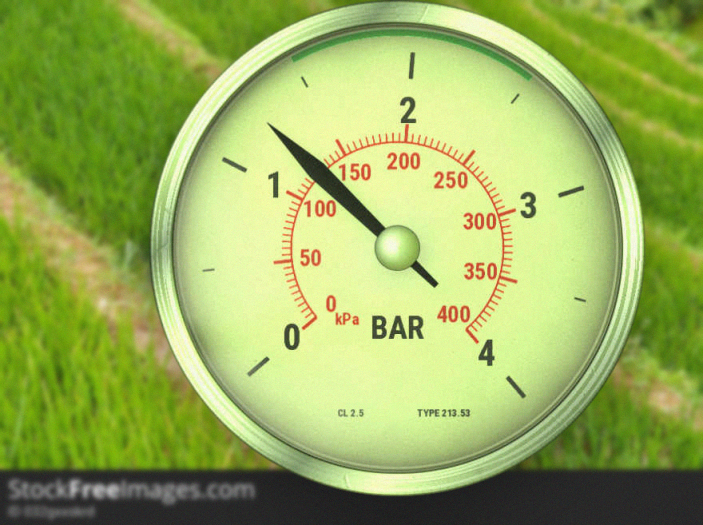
1.25 bar
